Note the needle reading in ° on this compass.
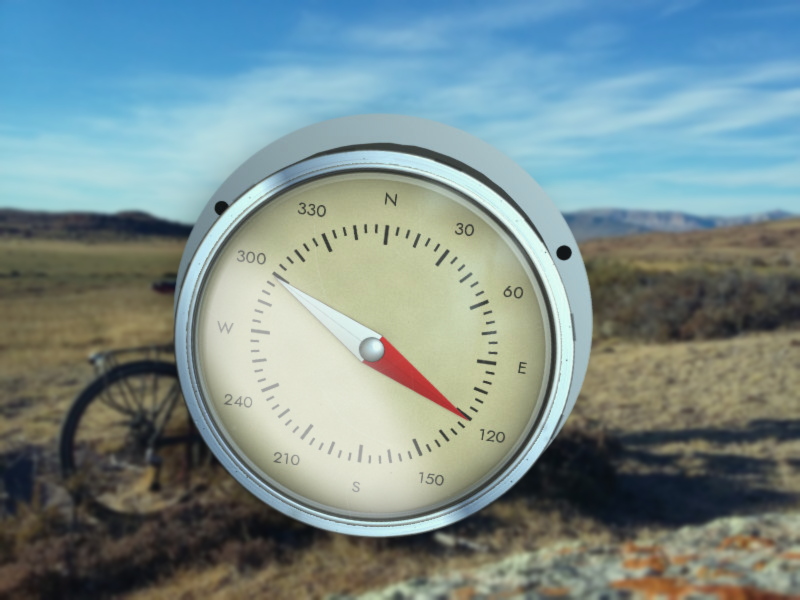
120 °
